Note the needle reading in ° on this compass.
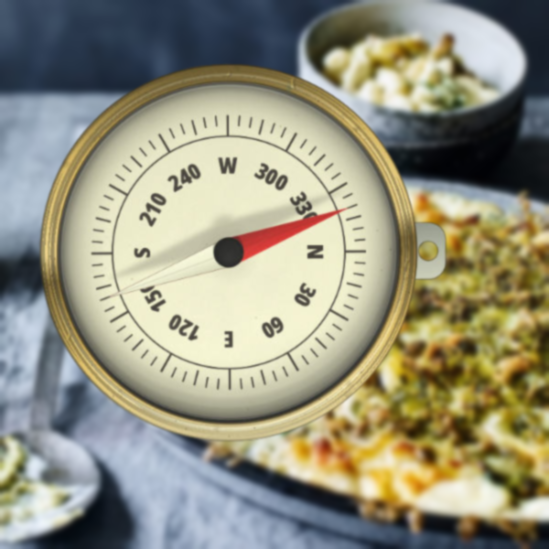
340 °
